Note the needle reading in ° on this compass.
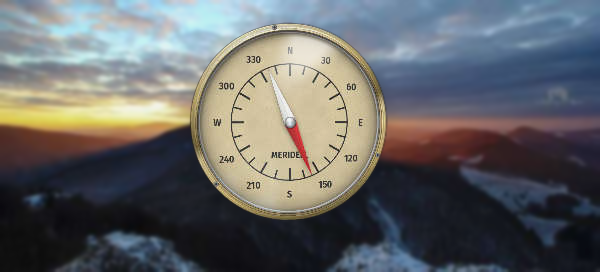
157.5 °
